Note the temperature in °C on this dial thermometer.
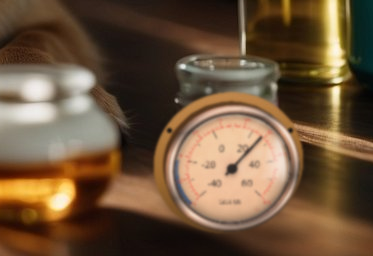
25 °C
